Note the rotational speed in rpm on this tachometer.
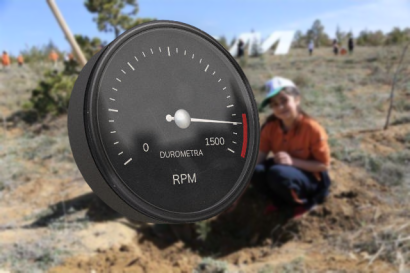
1350 rpm
